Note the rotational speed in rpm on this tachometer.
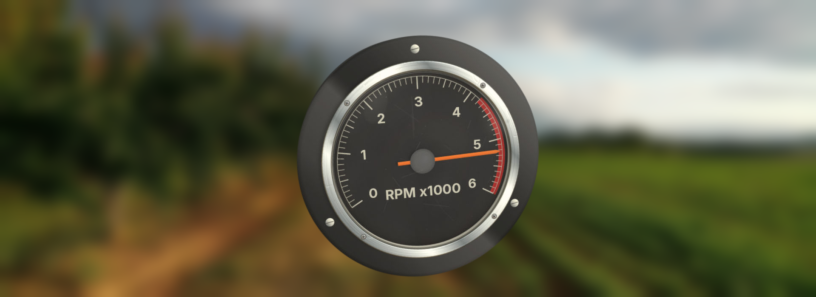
5200 rpm
